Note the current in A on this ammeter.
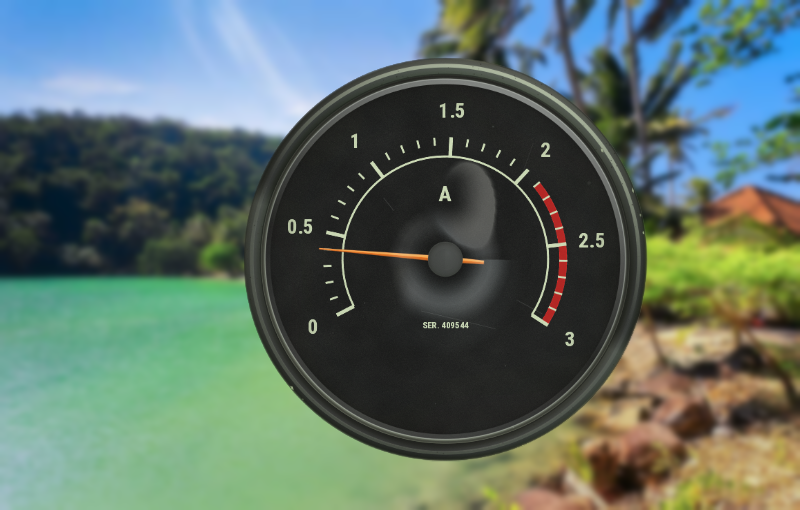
0.4 A
